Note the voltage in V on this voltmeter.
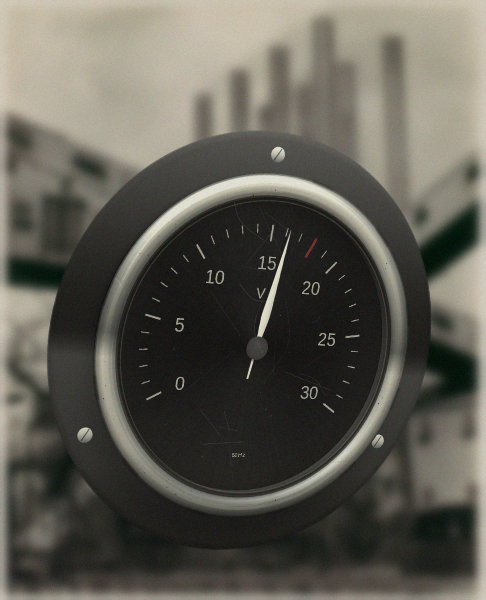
16 V
